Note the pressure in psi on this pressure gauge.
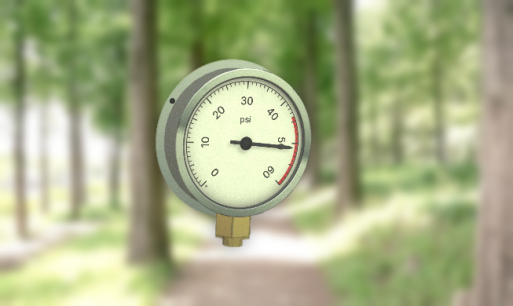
51 psi
